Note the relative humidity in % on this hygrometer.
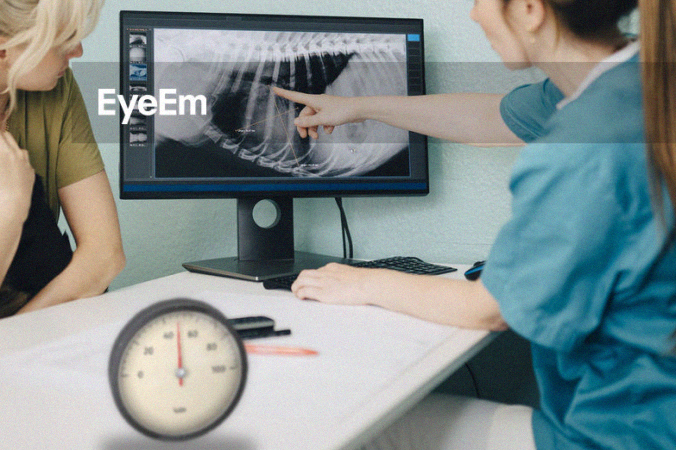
48 %
